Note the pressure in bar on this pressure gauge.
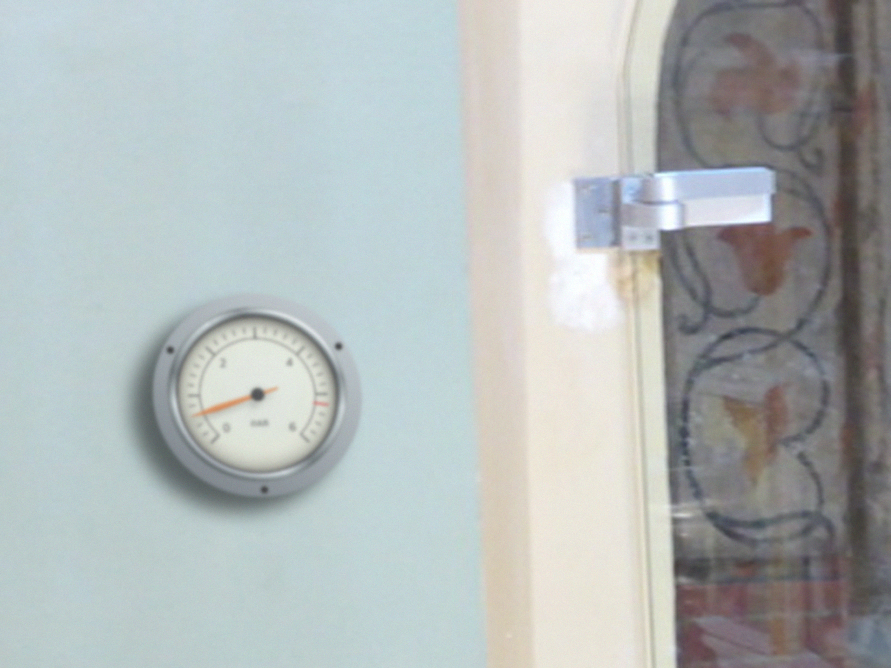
0.6 bar
